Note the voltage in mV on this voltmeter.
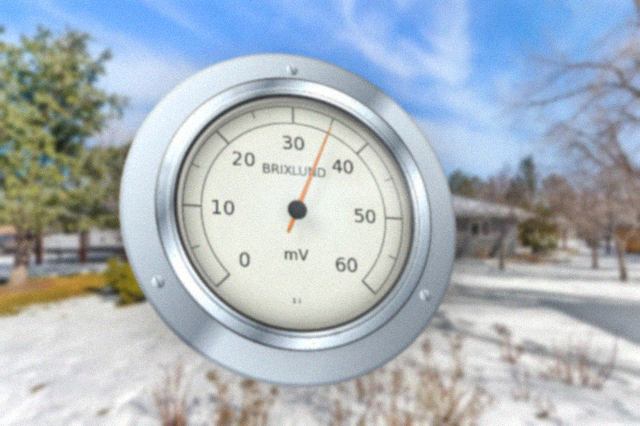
35 mV
